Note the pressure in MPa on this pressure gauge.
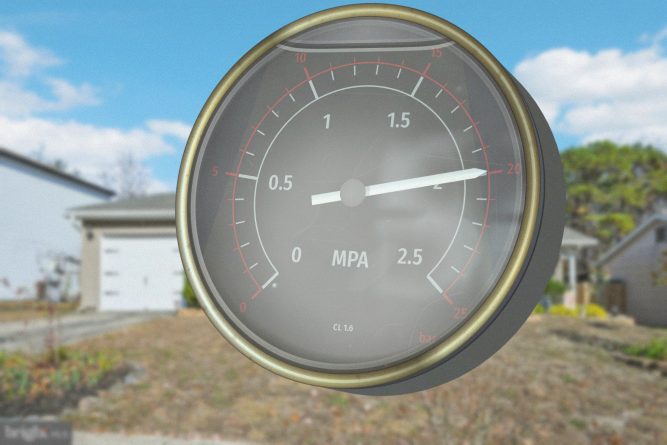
2 MPa
